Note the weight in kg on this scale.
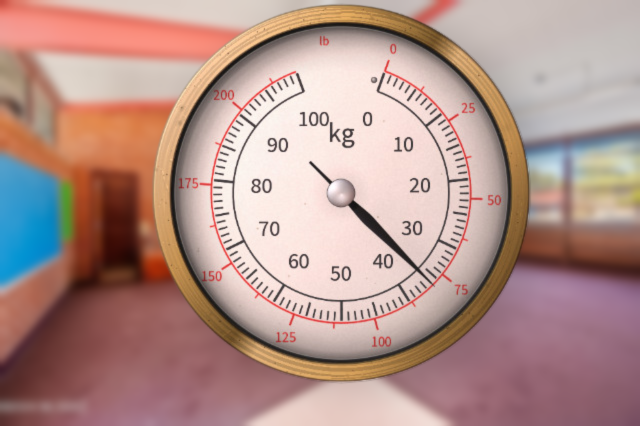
36 kg
